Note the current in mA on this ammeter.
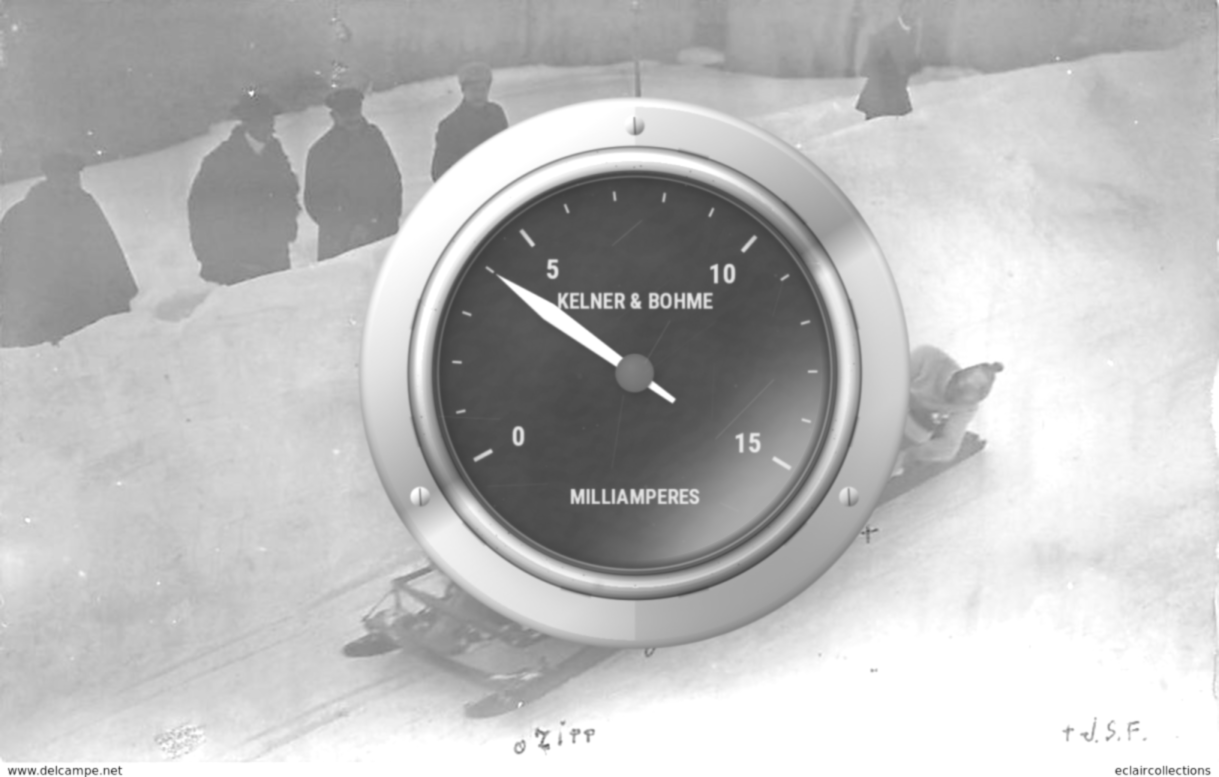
4 mA
